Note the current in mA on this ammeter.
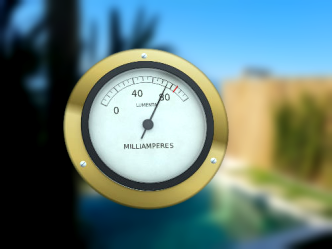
75 mA
